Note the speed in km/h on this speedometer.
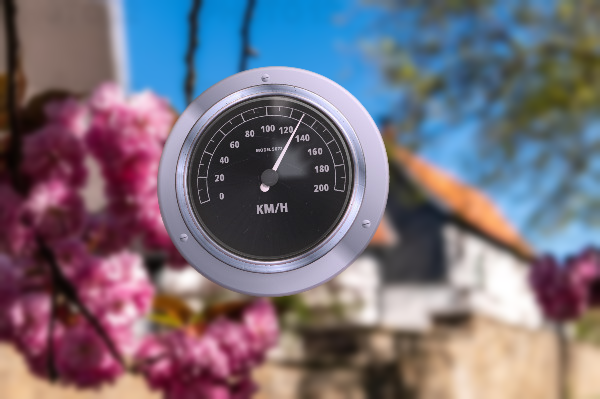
130 km/h
